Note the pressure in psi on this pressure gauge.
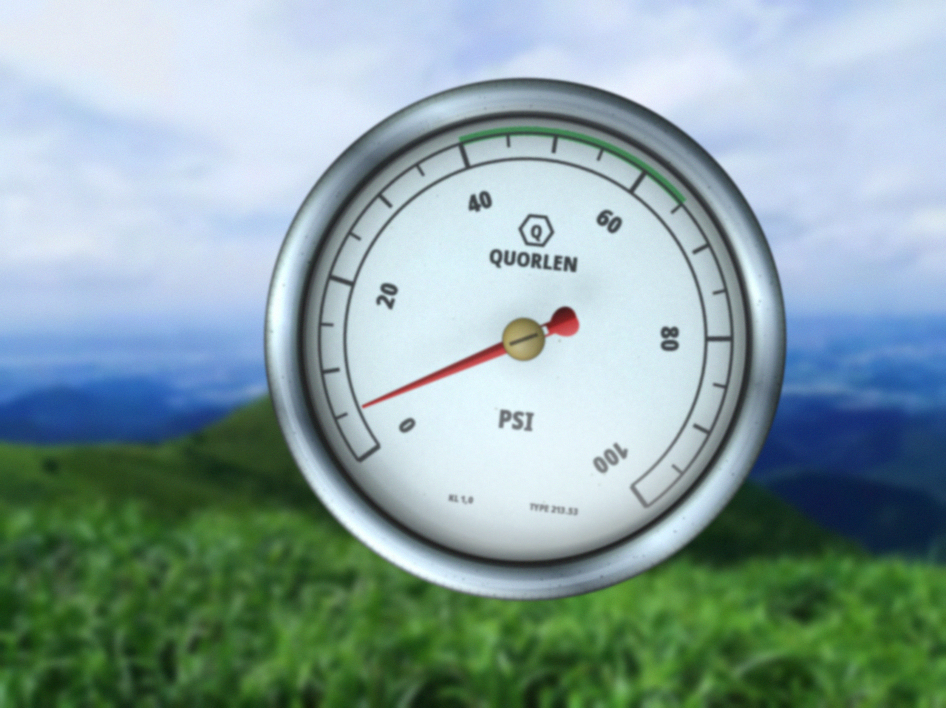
5 psi
